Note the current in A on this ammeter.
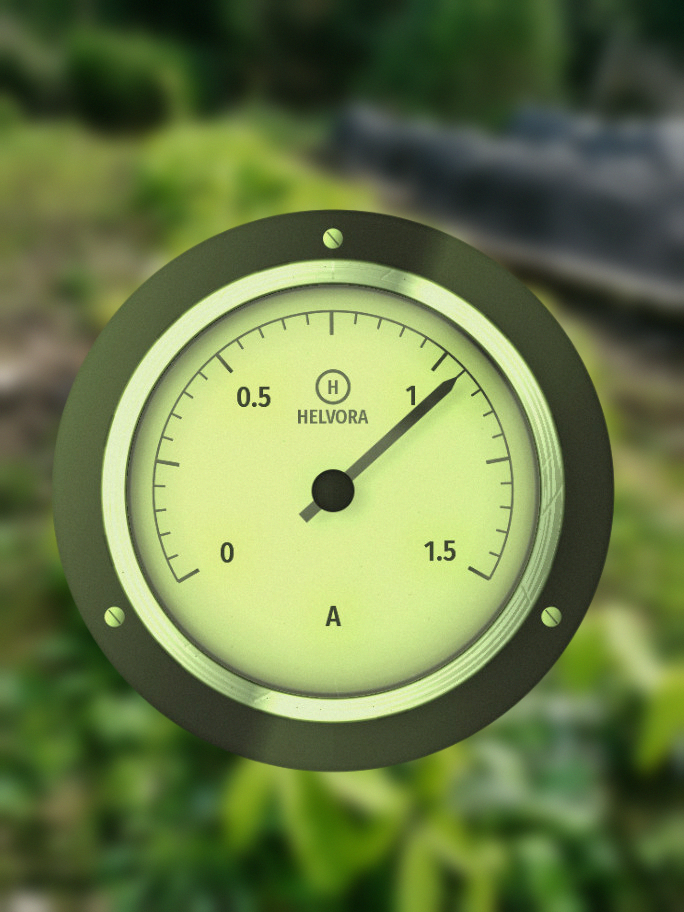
1.05 A
